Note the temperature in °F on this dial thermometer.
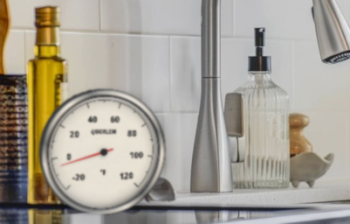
-5 °F
